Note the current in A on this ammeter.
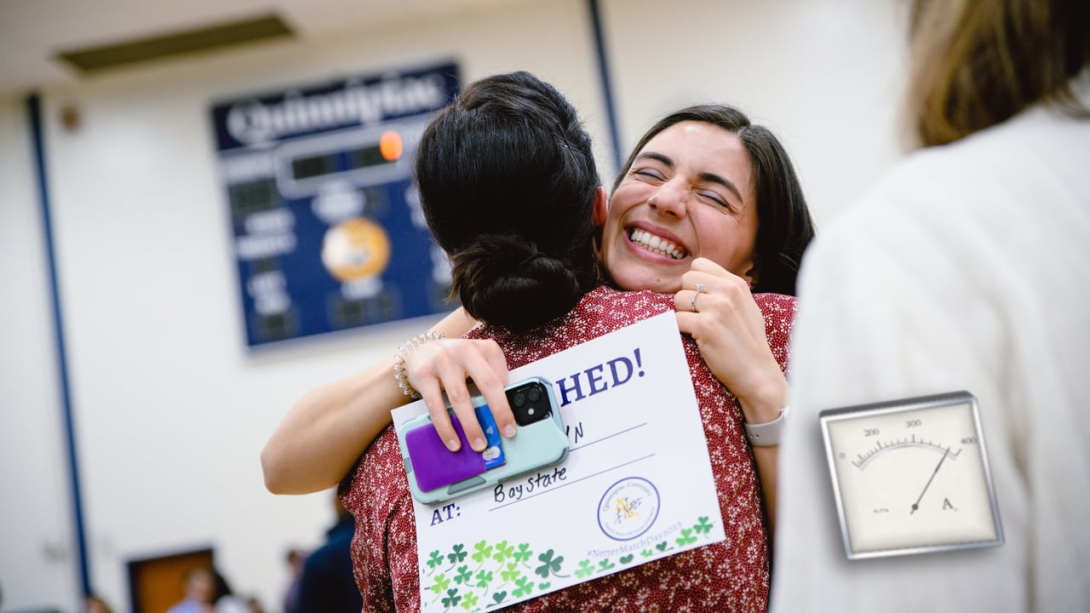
380 A
